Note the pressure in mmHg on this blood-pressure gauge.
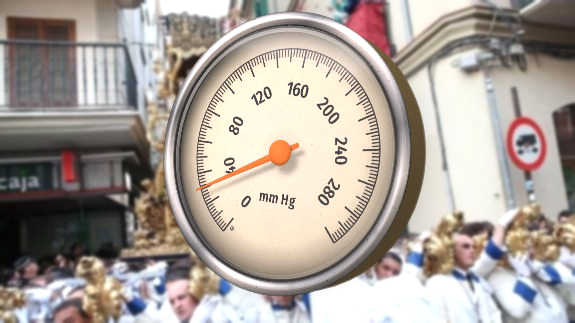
30 mmHg
